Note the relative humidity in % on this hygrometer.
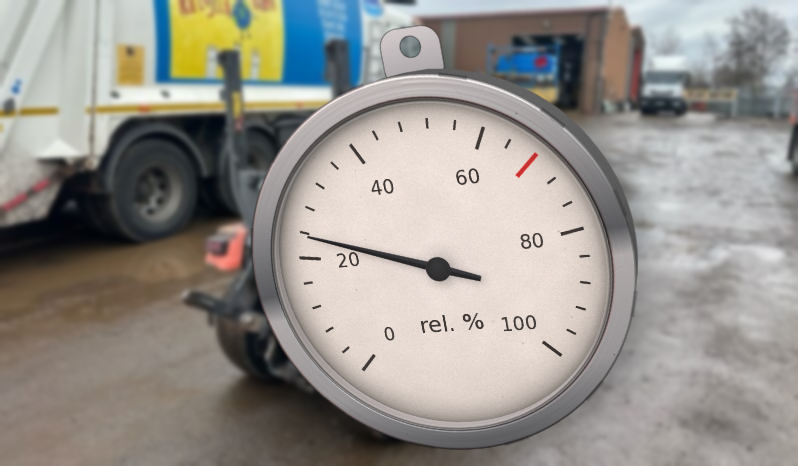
24 %
